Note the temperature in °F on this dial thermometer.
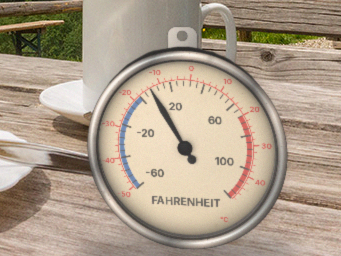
8 °F
